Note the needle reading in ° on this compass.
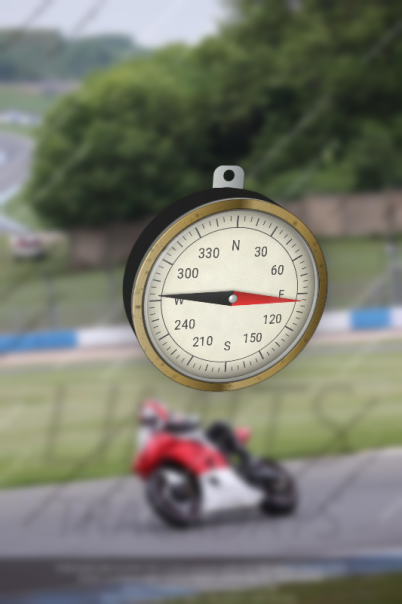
95 °
